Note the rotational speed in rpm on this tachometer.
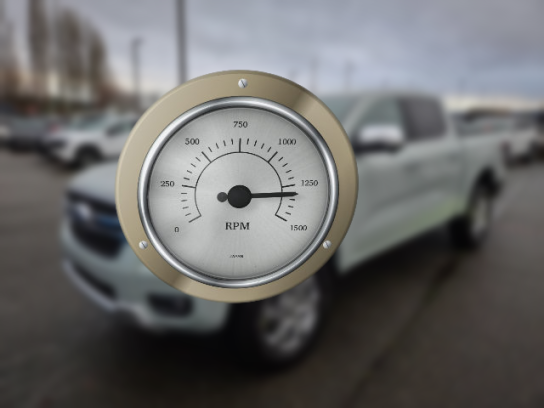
1300 rpm
